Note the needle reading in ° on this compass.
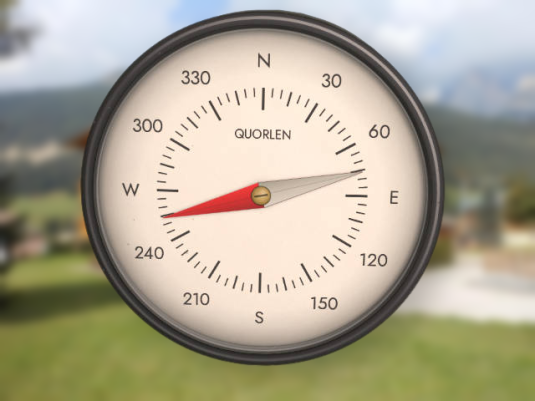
255 °
